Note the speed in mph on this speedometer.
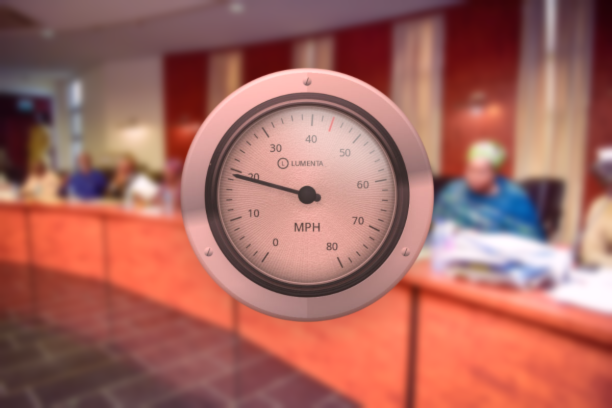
19 mph
